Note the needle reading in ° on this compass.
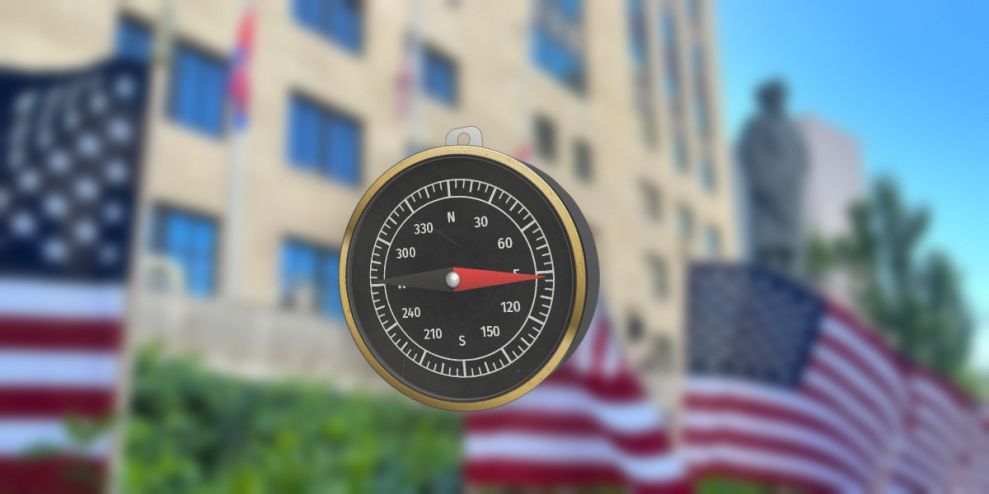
92.5 °
